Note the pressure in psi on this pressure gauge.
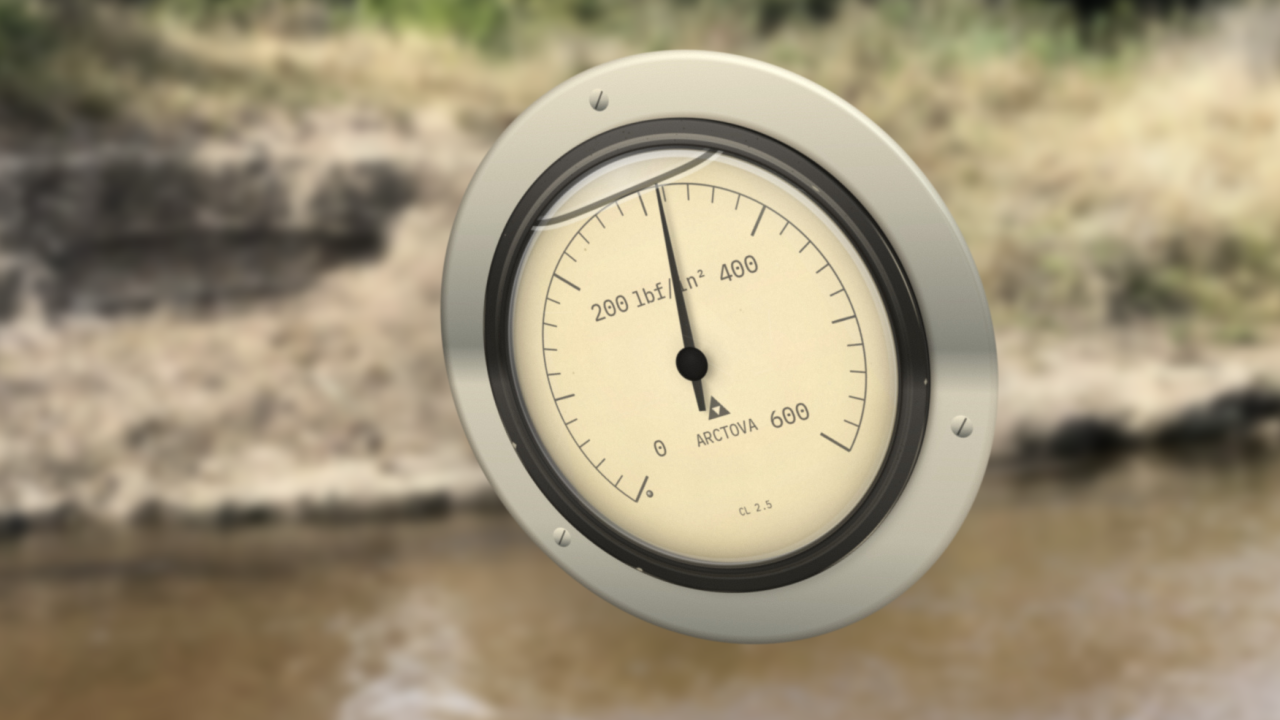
320 psi
